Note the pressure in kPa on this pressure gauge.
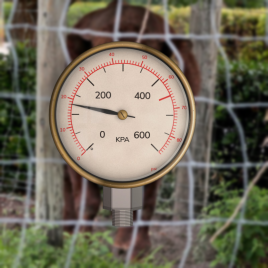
125 kPa
